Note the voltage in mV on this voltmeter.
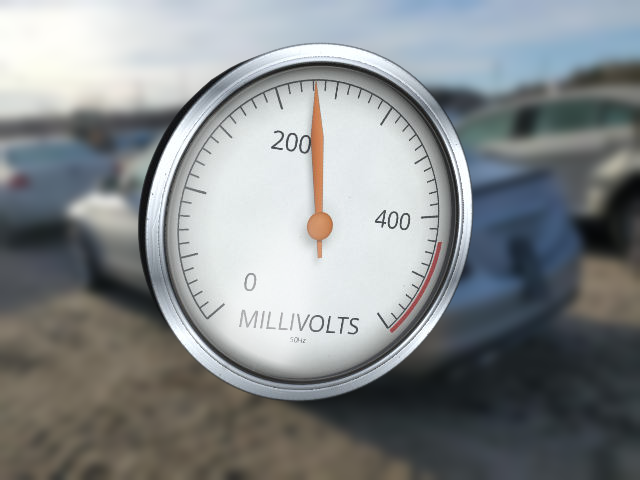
230 mV
